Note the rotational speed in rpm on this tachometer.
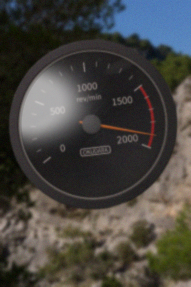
1900 rpm
